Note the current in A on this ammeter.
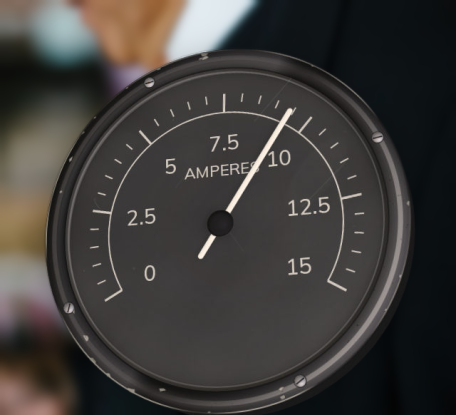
9.5 A
